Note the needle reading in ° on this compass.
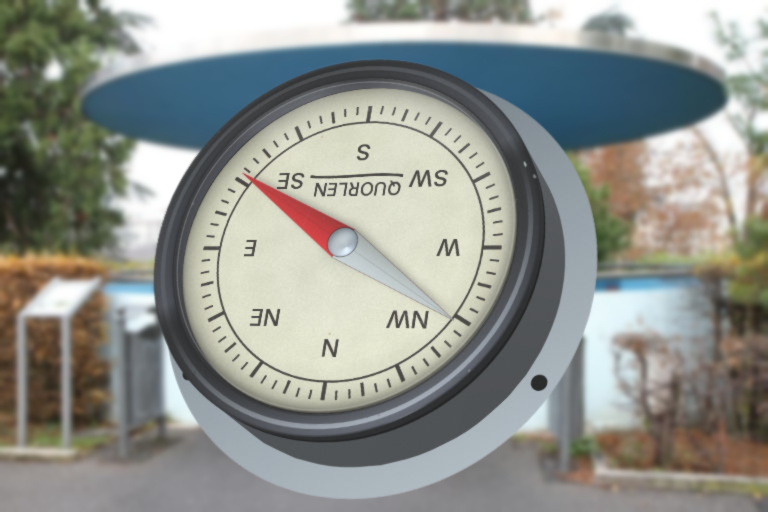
122.5 °
